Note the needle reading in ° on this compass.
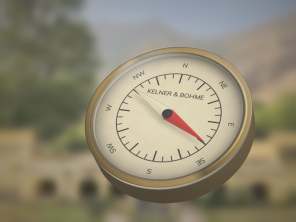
120 °
